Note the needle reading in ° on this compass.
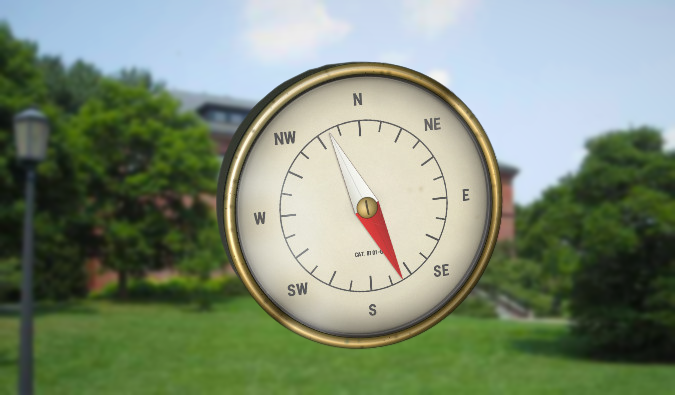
157.5 °
